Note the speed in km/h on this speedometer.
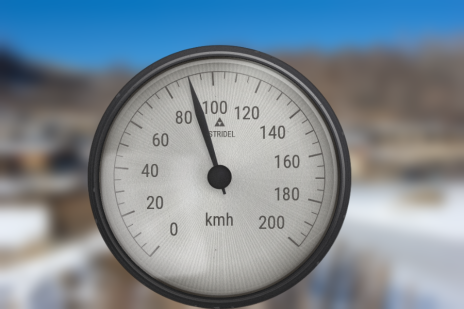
90 km/h
